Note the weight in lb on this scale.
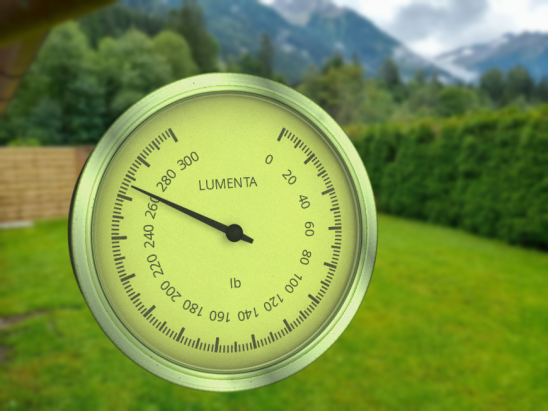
266 lb
